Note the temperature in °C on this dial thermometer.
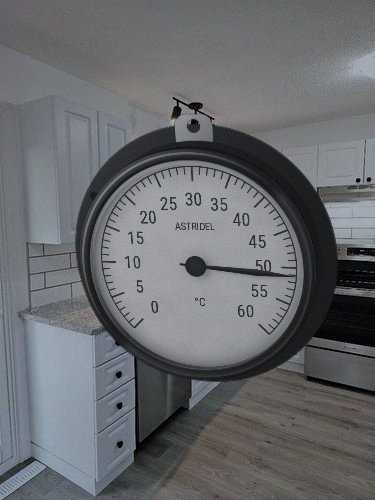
51 °C
